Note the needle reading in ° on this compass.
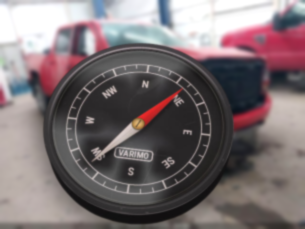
40 °
